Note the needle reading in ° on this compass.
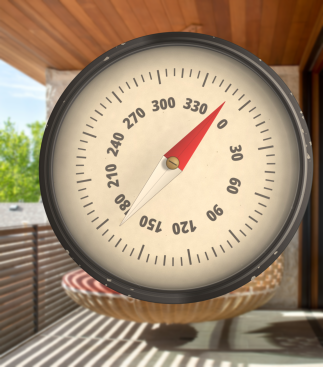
350 °
